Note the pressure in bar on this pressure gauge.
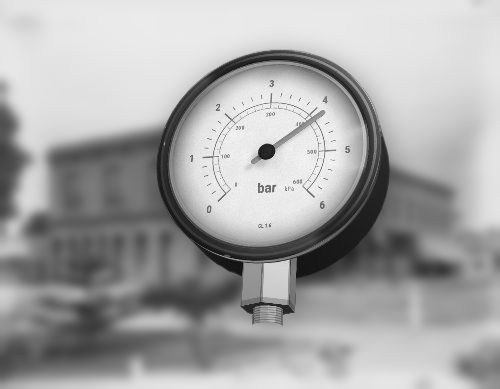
4.2 bar
